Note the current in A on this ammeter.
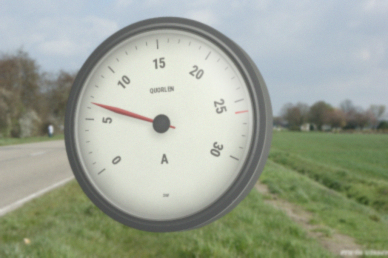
6.5 A
